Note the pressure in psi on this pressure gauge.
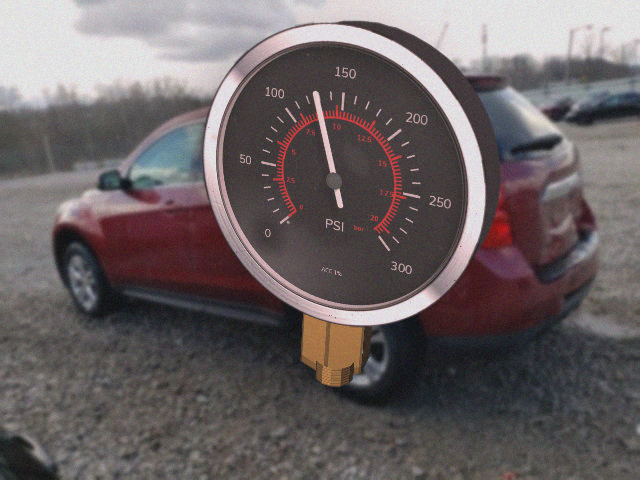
130 psi
